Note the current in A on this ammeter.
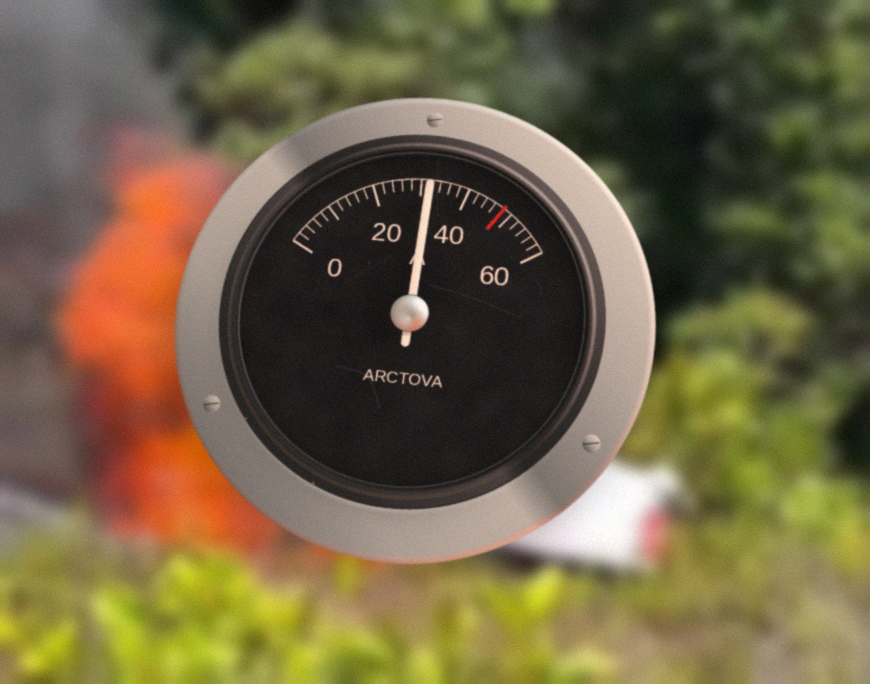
32 A
